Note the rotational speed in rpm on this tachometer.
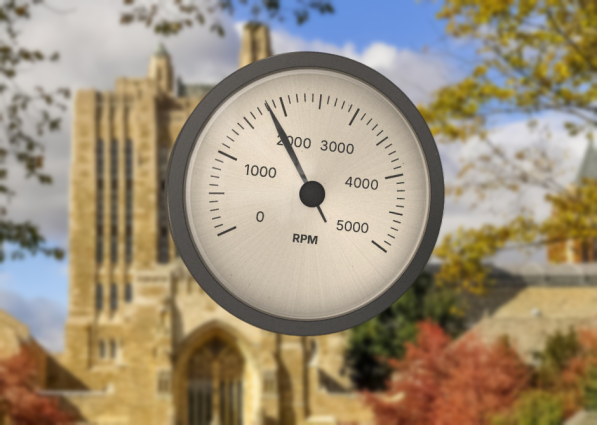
1800 rpm
